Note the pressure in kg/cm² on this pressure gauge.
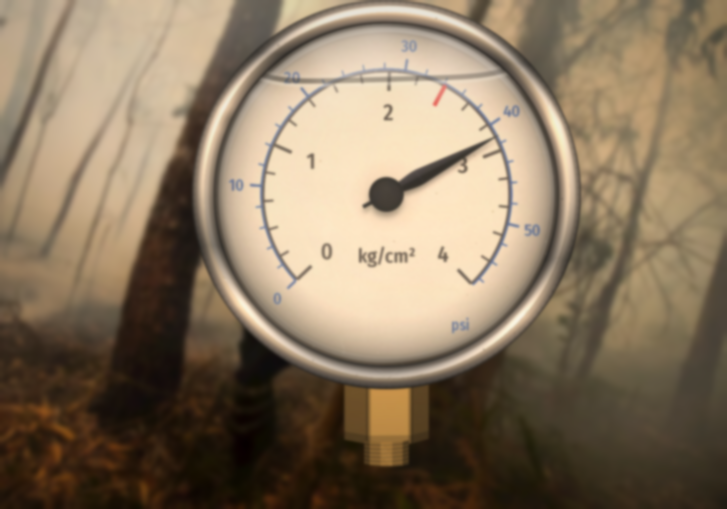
2.9 kg/cm²
